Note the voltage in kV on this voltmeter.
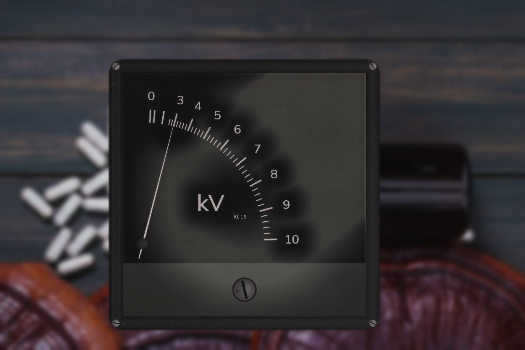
3 kV
